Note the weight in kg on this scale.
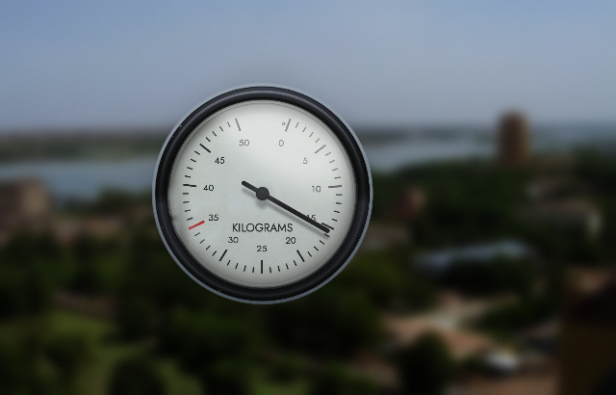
15.5 kg
